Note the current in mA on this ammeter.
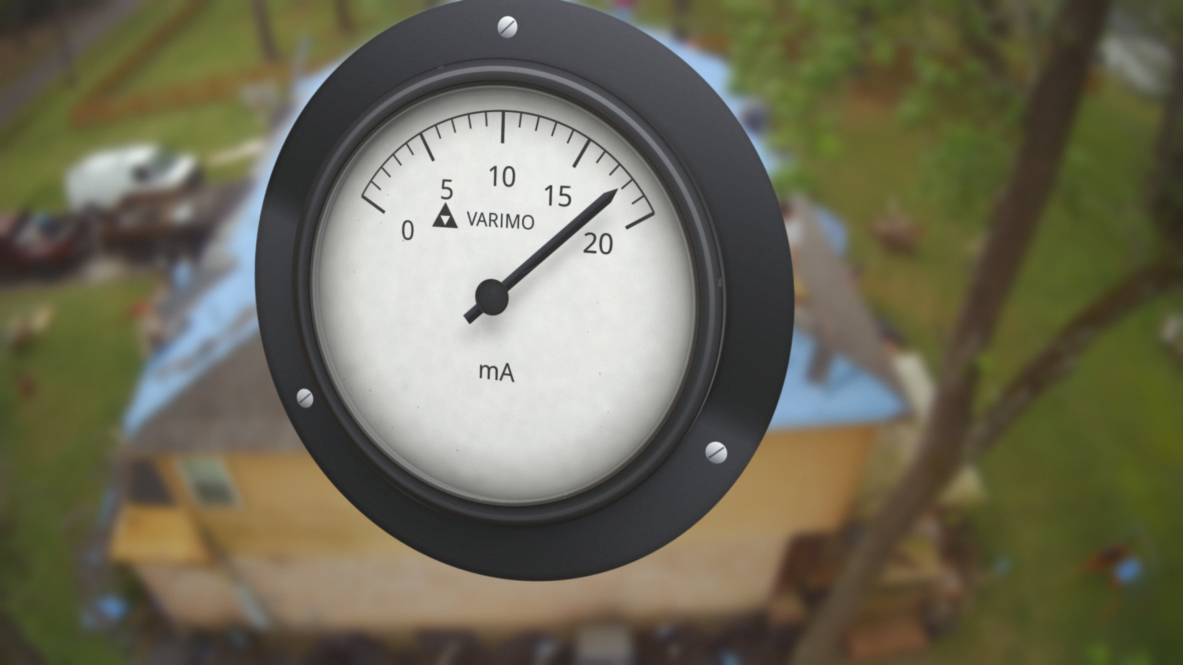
18 mA
